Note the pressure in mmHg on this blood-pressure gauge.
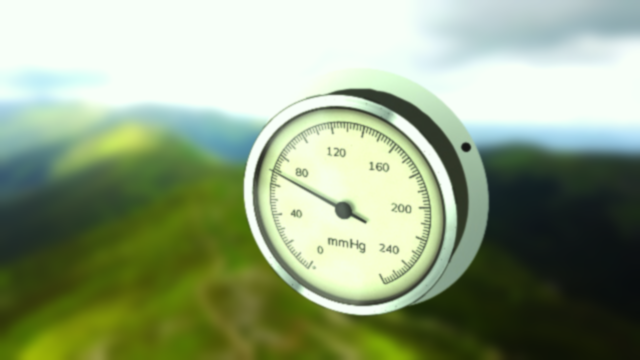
70 mmHg
